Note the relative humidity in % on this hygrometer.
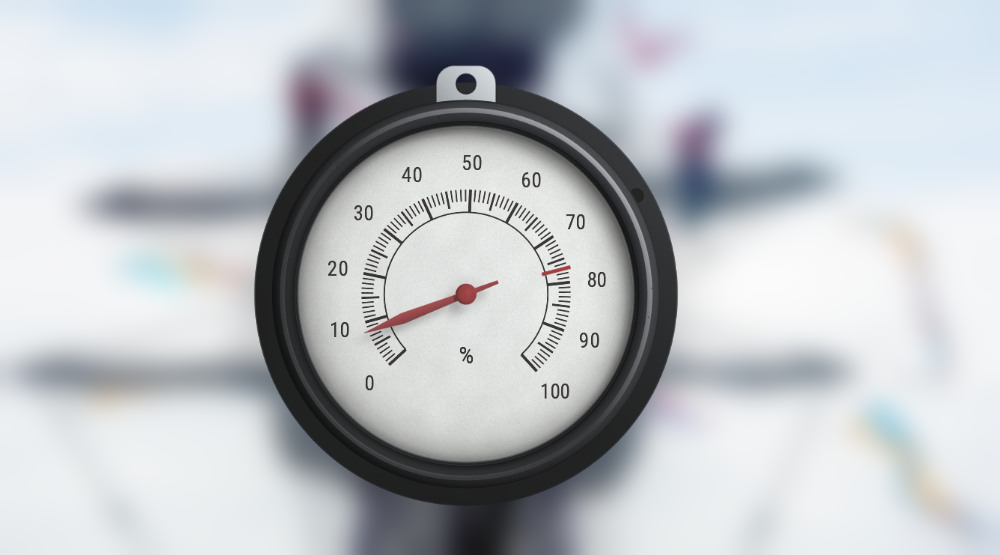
8 %
